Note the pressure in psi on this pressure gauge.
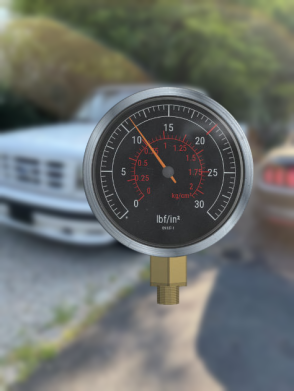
11 psi
